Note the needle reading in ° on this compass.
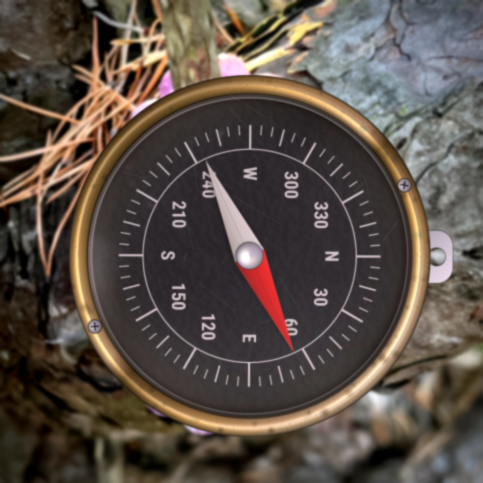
65 °
